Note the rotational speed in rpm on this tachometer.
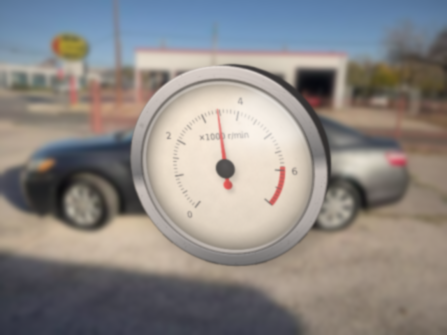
3500 rpm
